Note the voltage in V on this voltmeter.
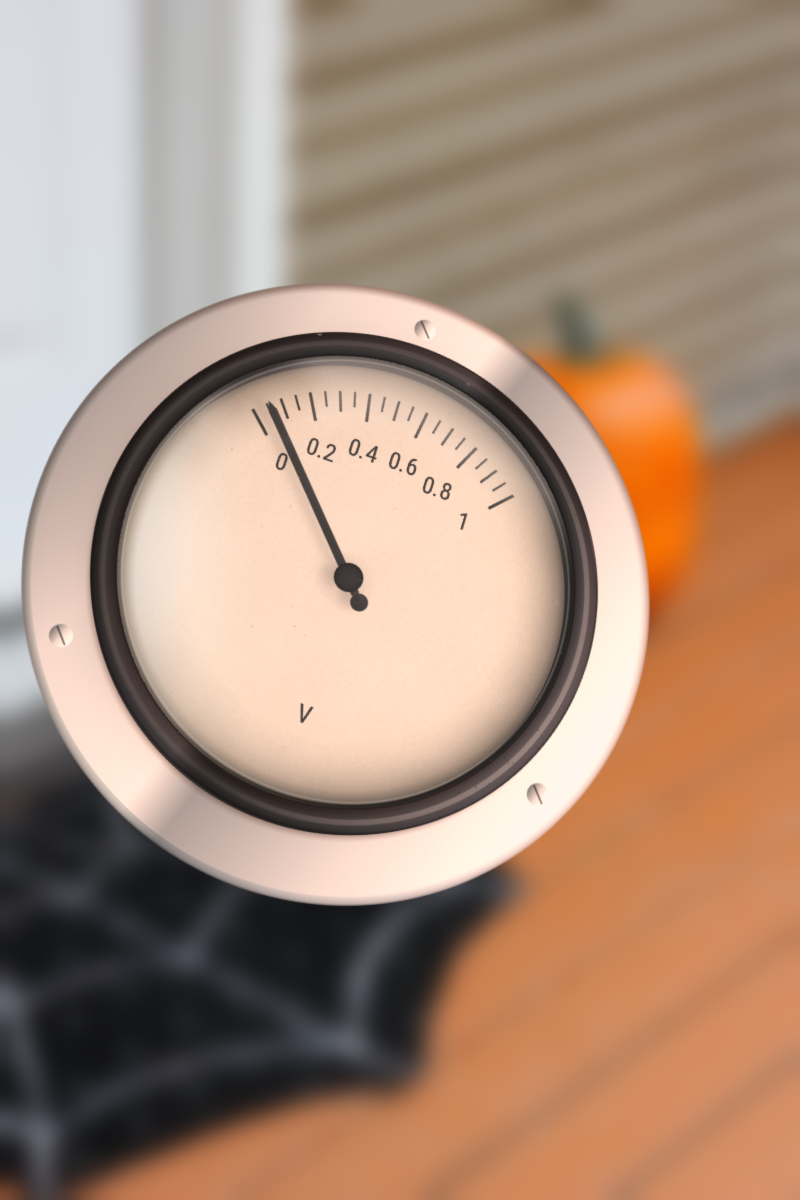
0.05 V
